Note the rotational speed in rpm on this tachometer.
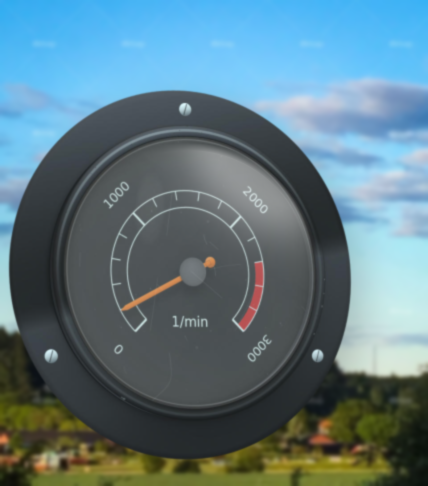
200 rpm
